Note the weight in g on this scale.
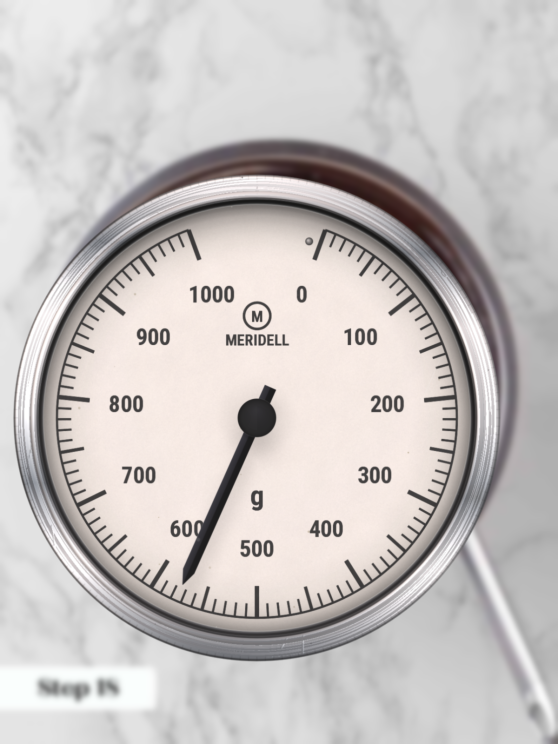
575 g
